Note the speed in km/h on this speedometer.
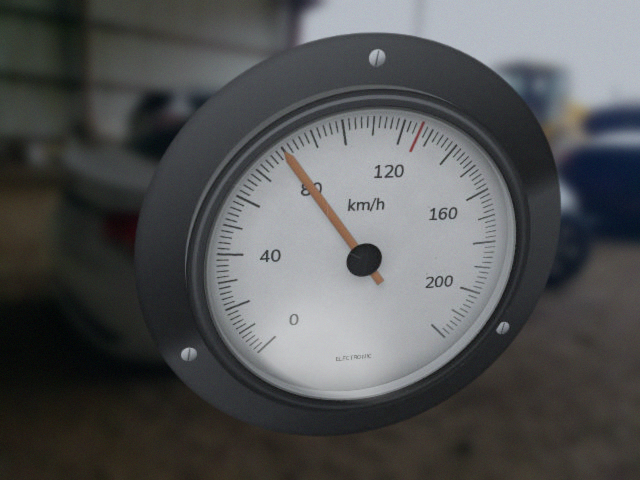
80 km/h
